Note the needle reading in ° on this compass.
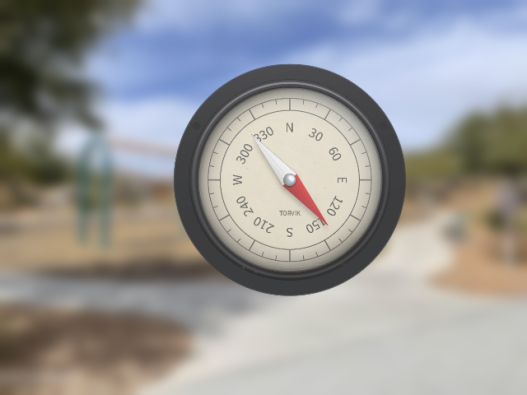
140 °
